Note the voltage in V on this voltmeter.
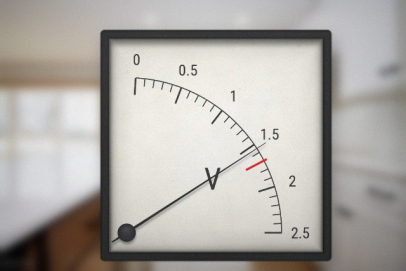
1.55 V
